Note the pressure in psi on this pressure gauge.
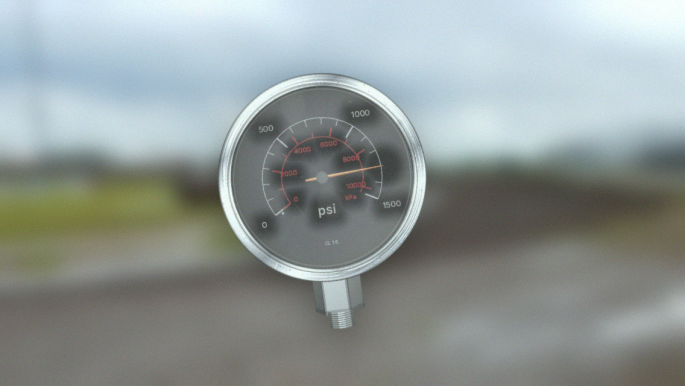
1300 psi
